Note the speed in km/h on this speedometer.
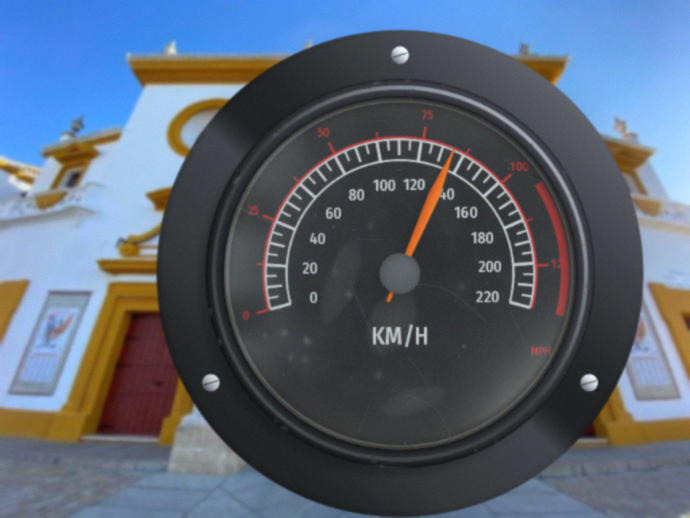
135 km/h
